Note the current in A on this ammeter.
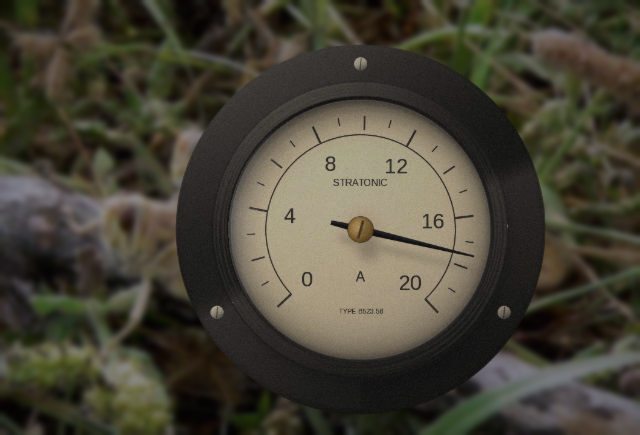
17.5 A
